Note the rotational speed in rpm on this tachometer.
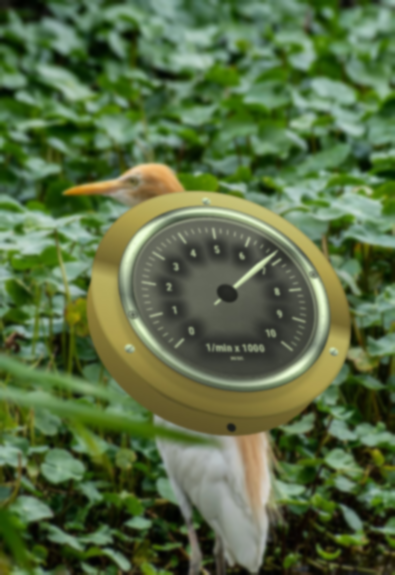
6800 rpm
